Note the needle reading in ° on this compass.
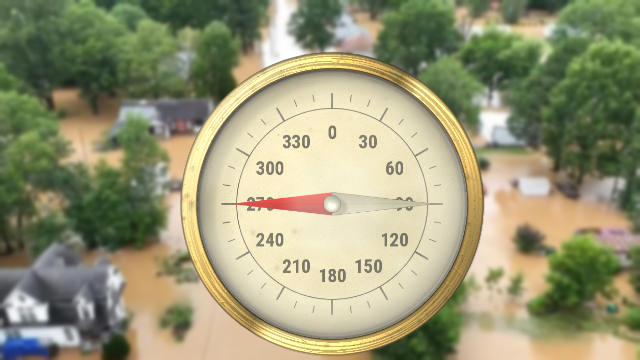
270 °
